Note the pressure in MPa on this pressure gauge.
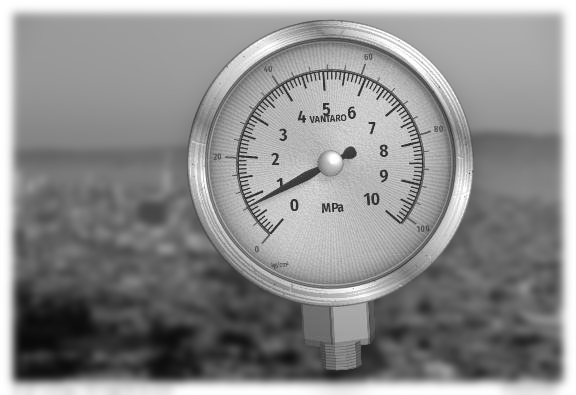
0.8 MPa
